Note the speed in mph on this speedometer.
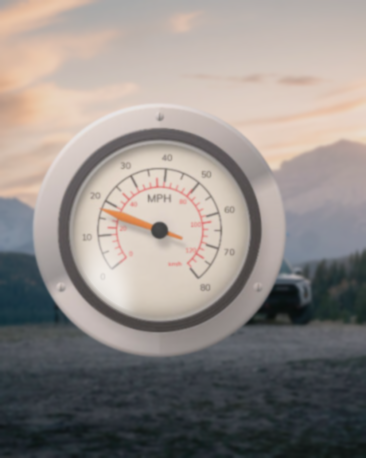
17.5 mph
